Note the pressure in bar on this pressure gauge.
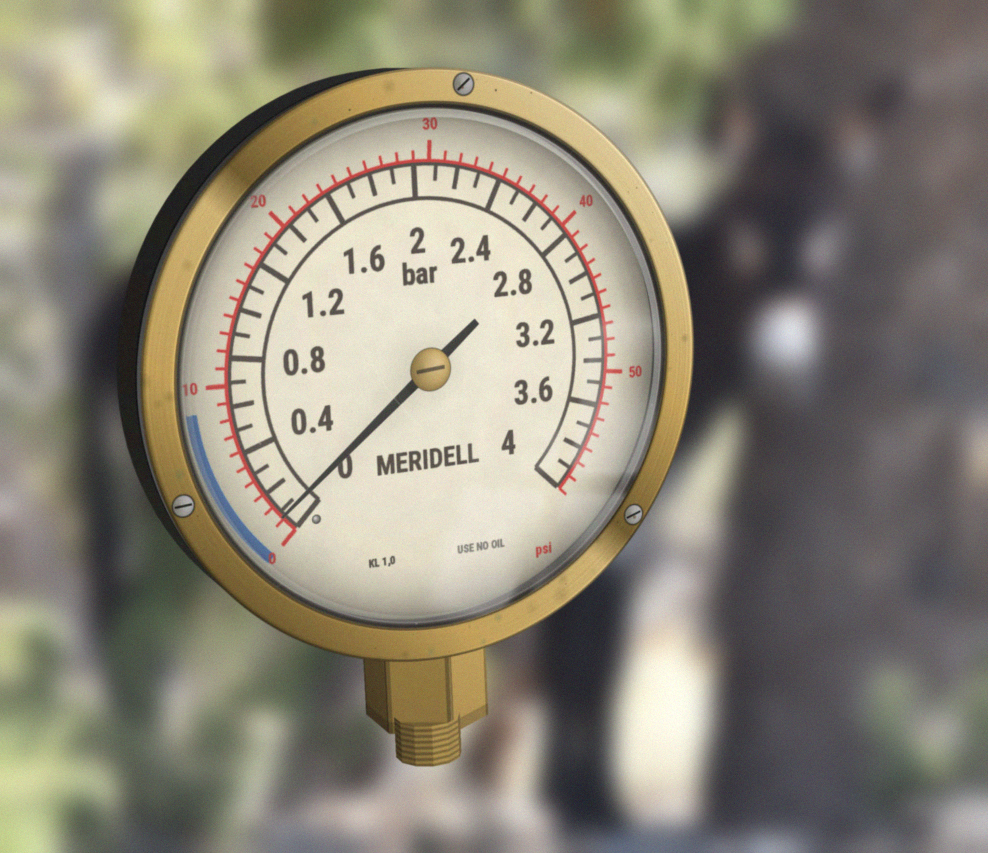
0.1 bar
